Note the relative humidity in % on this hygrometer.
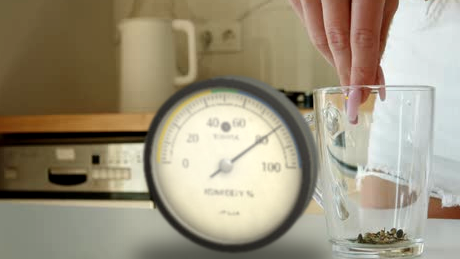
80 %
